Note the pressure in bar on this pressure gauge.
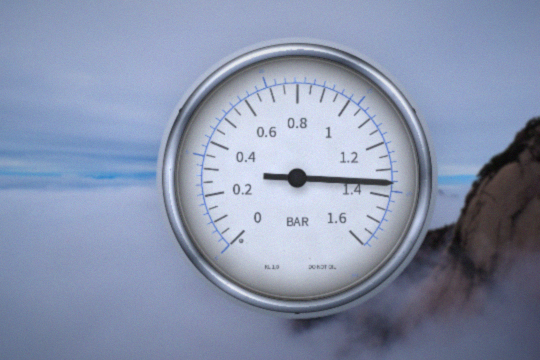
1.35 bar
